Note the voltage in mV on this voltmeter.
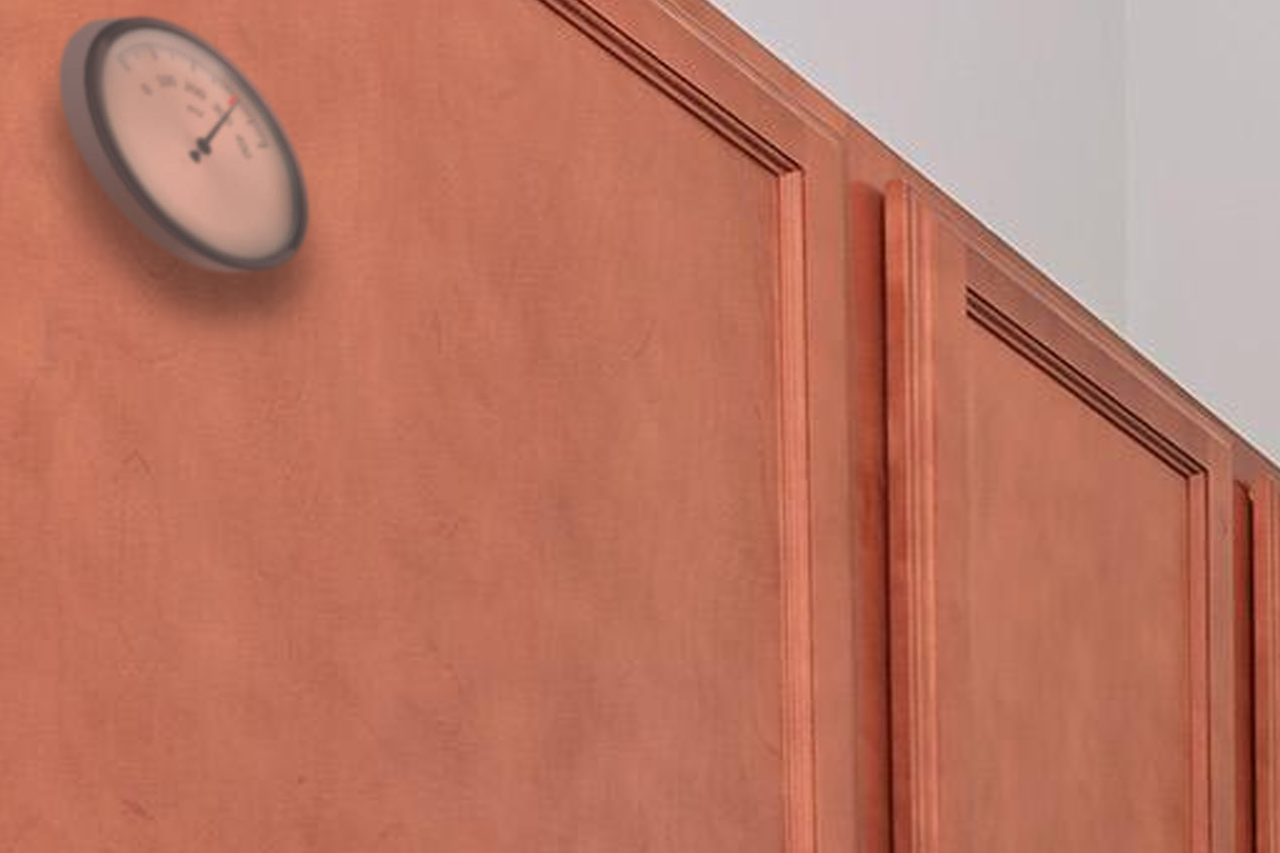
300 mV
